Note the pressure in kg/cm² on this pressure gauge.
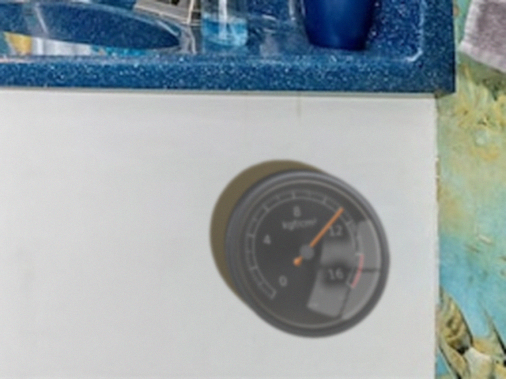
11 kg/cm²
